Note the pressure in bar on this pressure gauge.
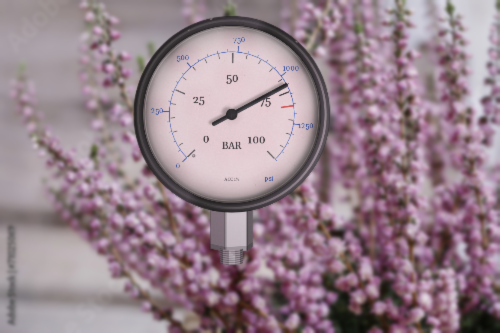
72.5 bar
